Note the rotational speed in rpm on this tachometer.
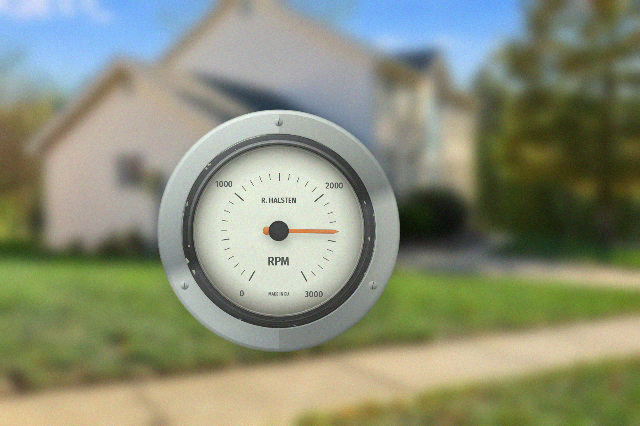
2400 rpm
